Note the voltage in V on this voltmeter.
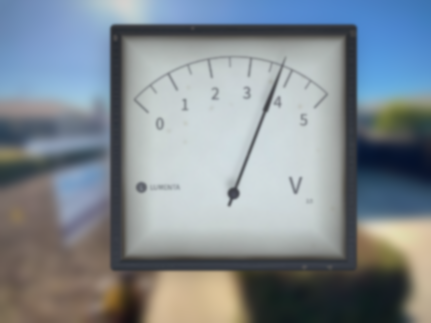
3.75 V
